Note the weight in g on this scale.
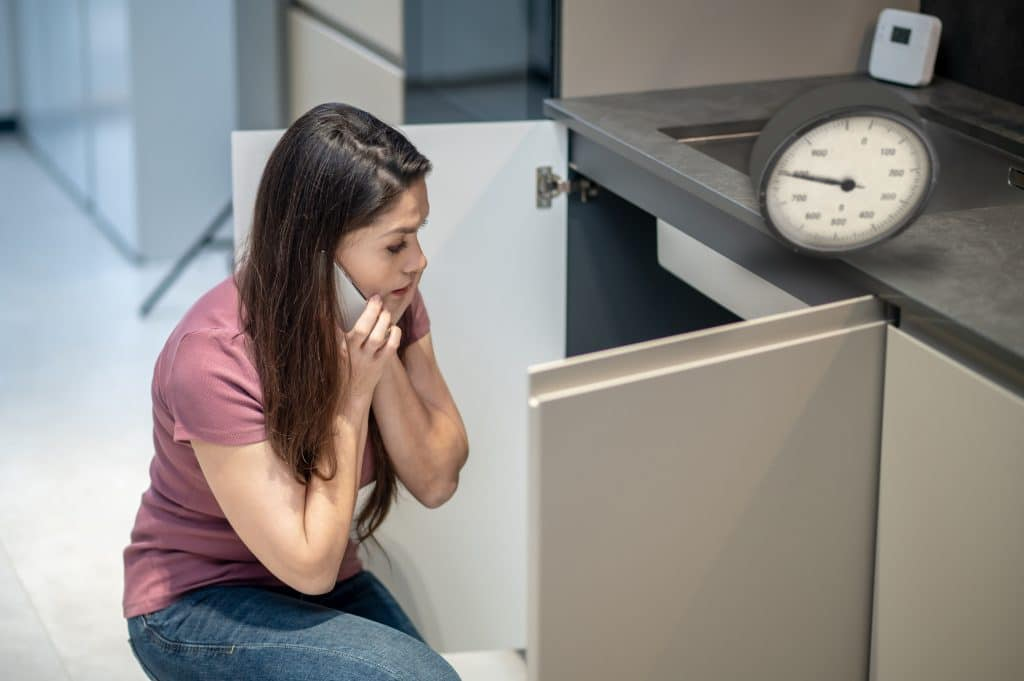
800 g
